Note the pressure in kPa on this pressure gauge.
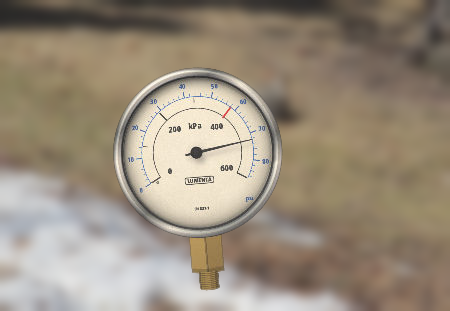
500 kPa
